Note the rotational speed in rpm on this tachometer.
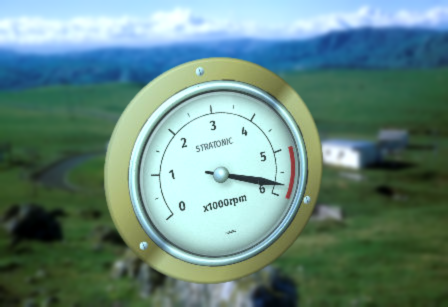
5750 rpm
